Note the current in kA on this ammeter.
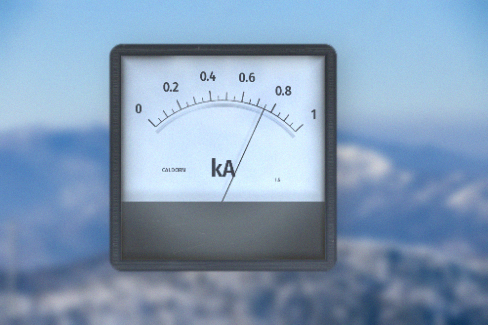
0.75 kA
